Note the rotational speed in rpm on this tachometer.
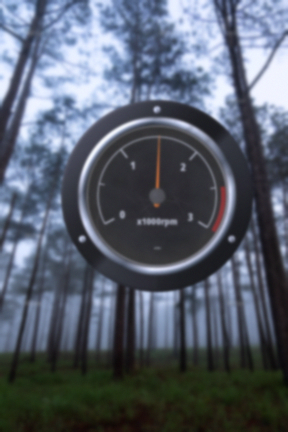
1500 rpm
